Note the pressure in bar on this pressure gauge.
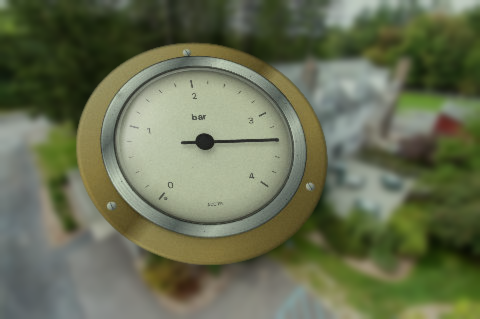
3.4 bar
